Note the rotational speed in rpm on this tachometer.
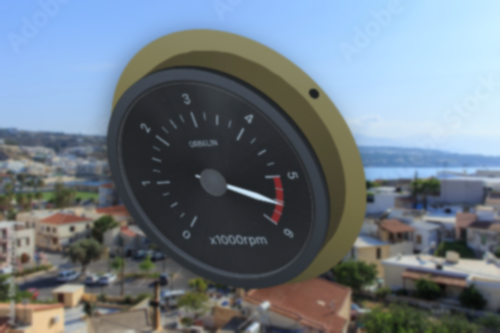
5500 rpm
